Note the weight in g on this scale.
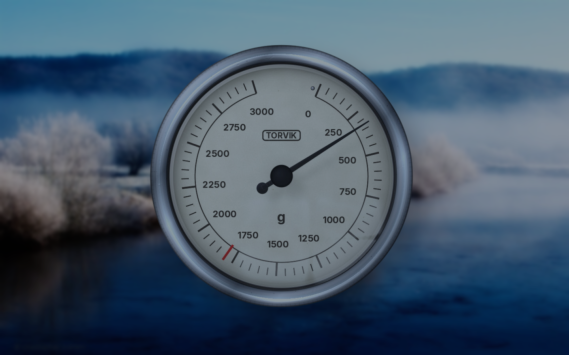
325 g
